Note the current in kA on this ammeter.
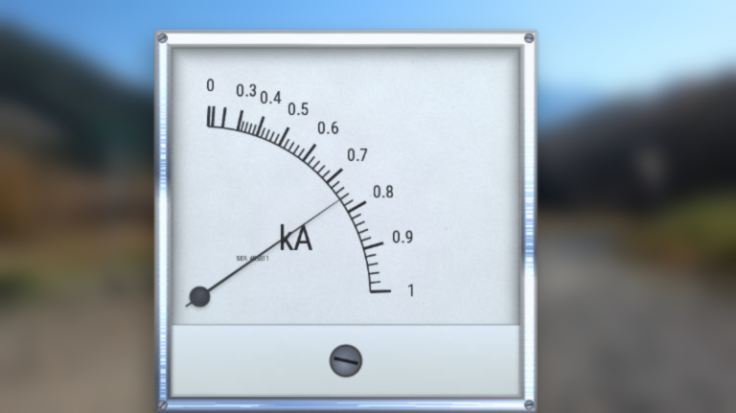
0.76 kA
